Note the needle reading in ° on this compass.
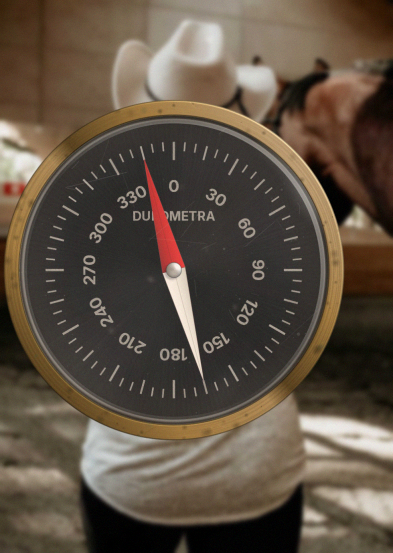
345 °
